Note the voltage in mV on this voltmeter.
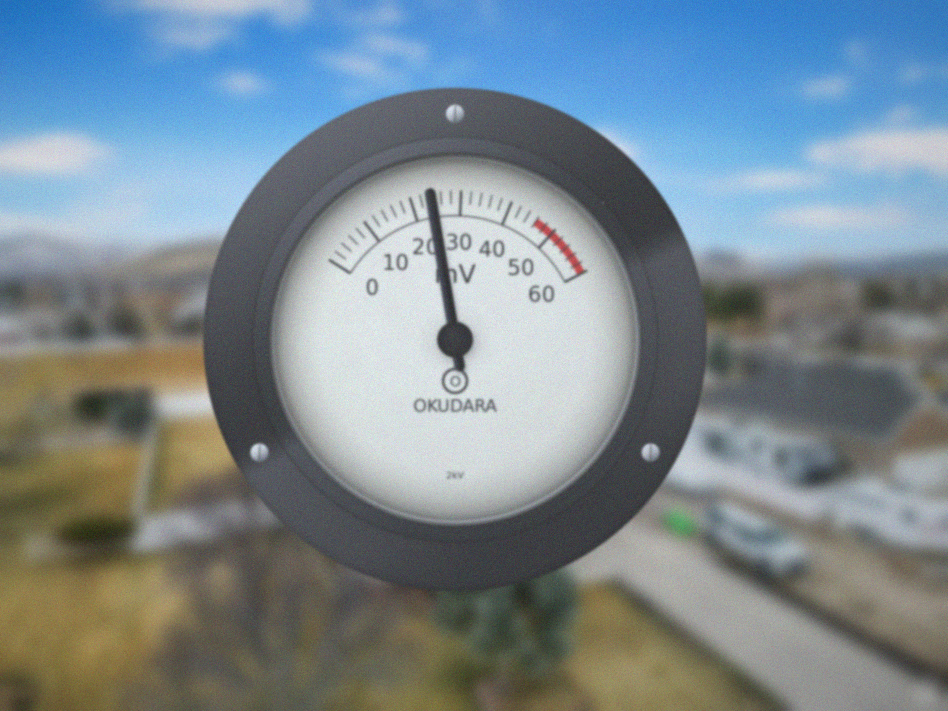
24 mV
